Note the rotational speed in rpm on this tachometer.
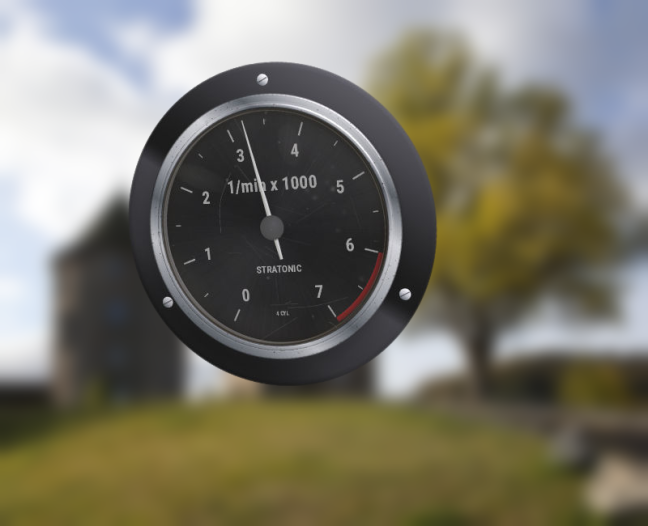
3250 rpm
